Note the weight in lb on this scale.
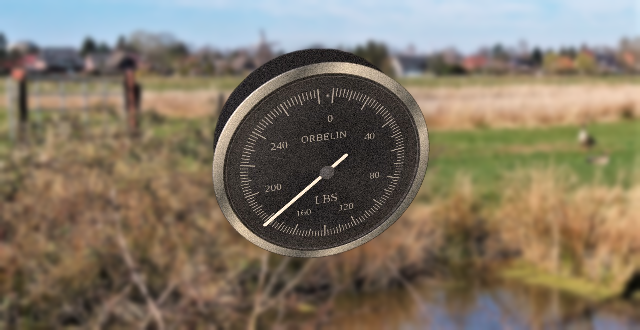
180 lb
